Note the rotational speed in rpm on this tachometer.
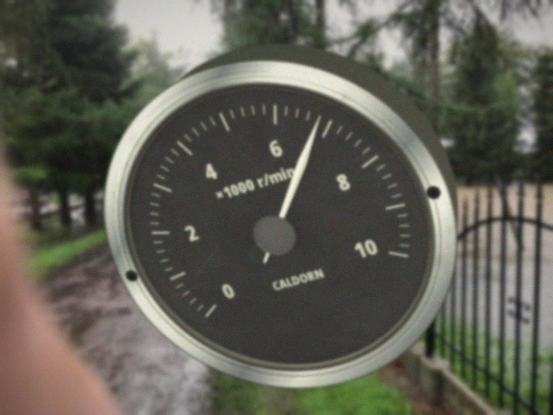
6800 rpm
